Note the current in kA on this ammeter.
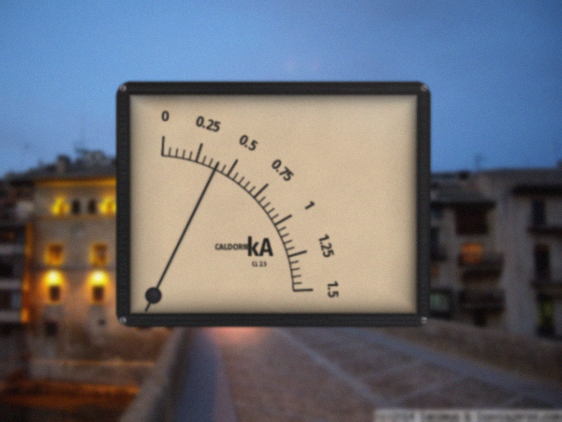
0.4 kA
